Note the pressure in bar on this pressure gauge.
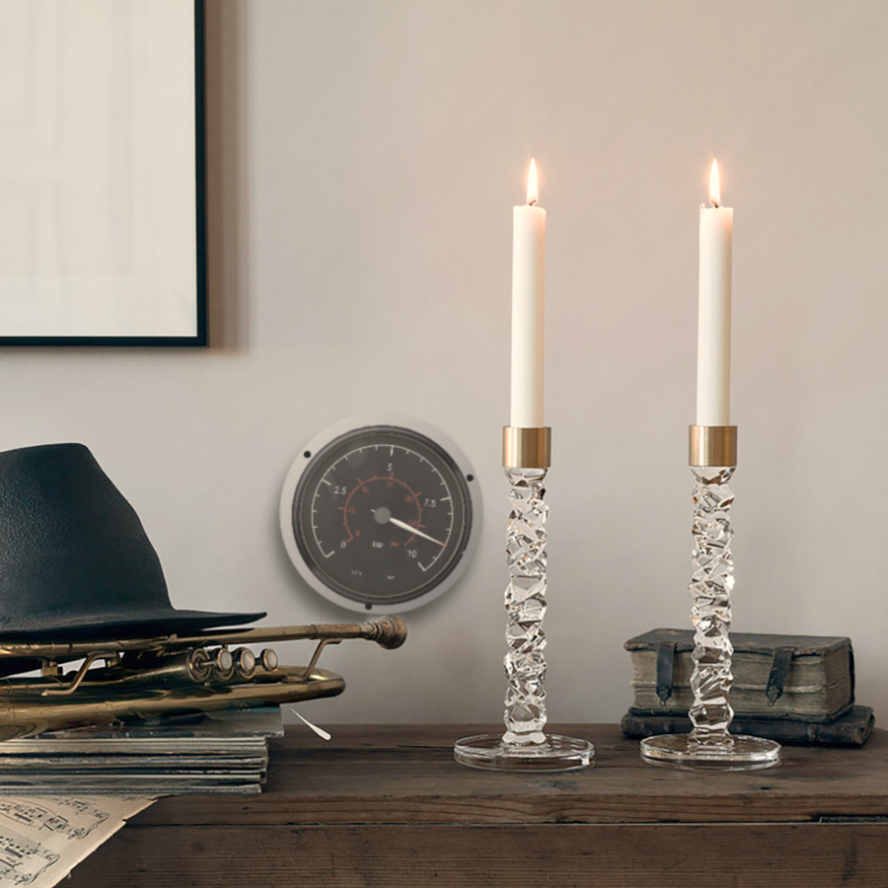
9 bar
